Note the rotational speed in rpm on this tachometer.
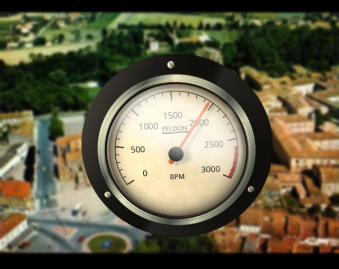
1950 rpm
